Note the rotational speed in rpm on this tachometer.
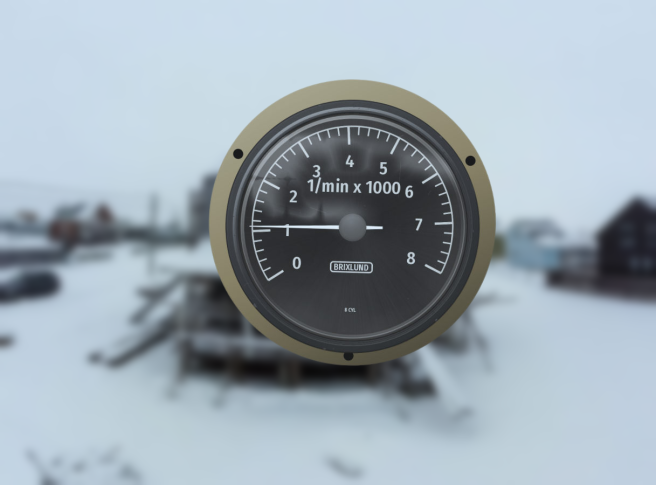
1100 rpm
